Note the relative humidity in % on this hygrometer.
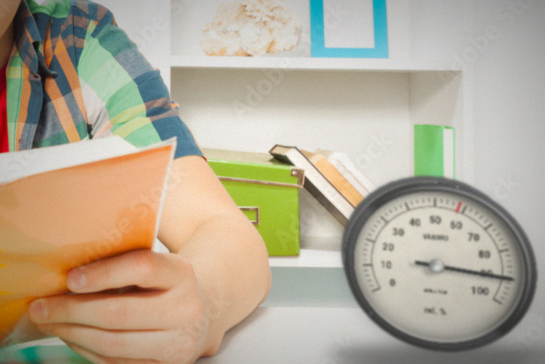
90 %
